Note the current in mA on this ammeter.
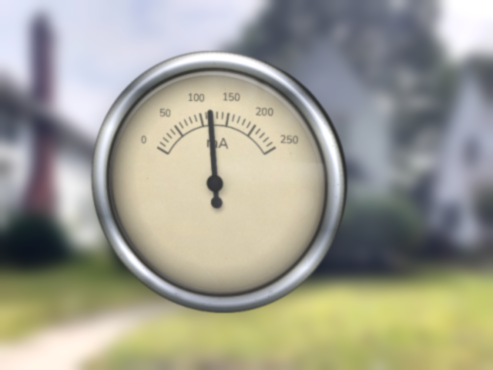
120 mA
